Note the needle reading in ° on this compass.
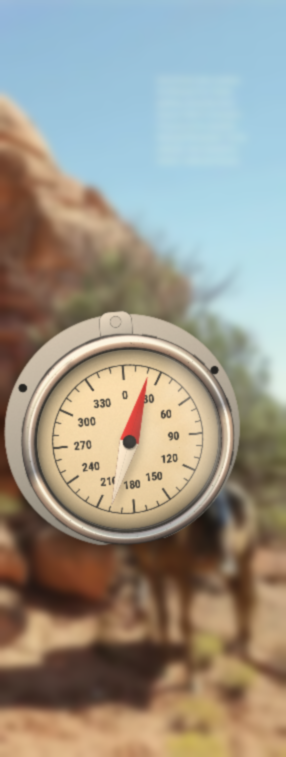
20 °
